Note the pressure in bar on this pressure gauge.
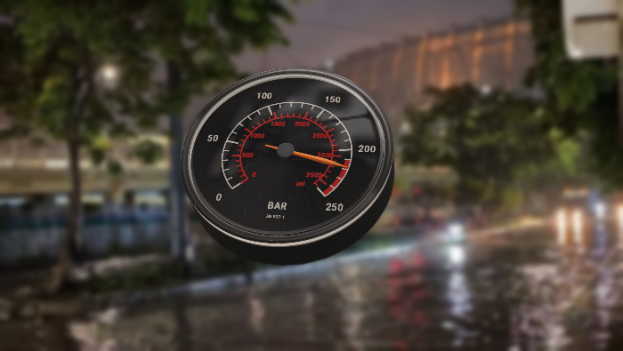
220 bar
